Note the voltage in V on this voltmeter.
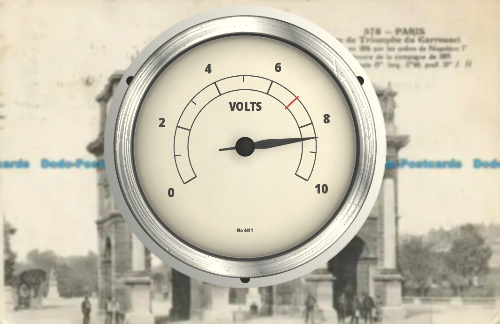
8.5 V
